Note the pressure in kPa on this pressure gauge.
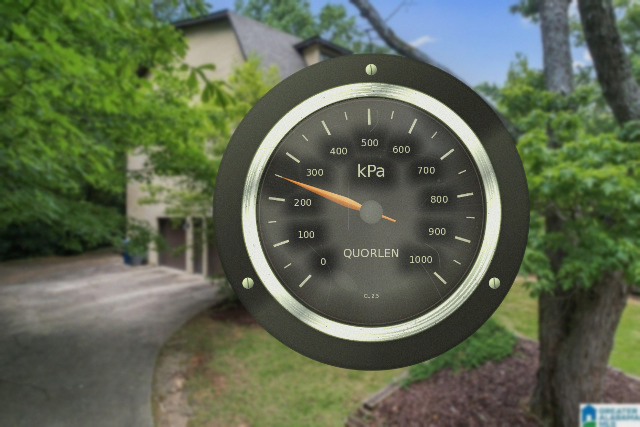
250 kPa
